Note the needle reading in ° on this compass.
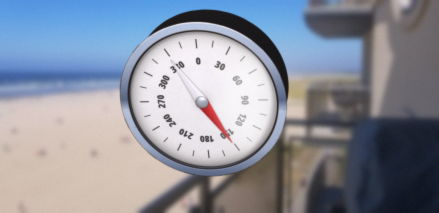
150 °
